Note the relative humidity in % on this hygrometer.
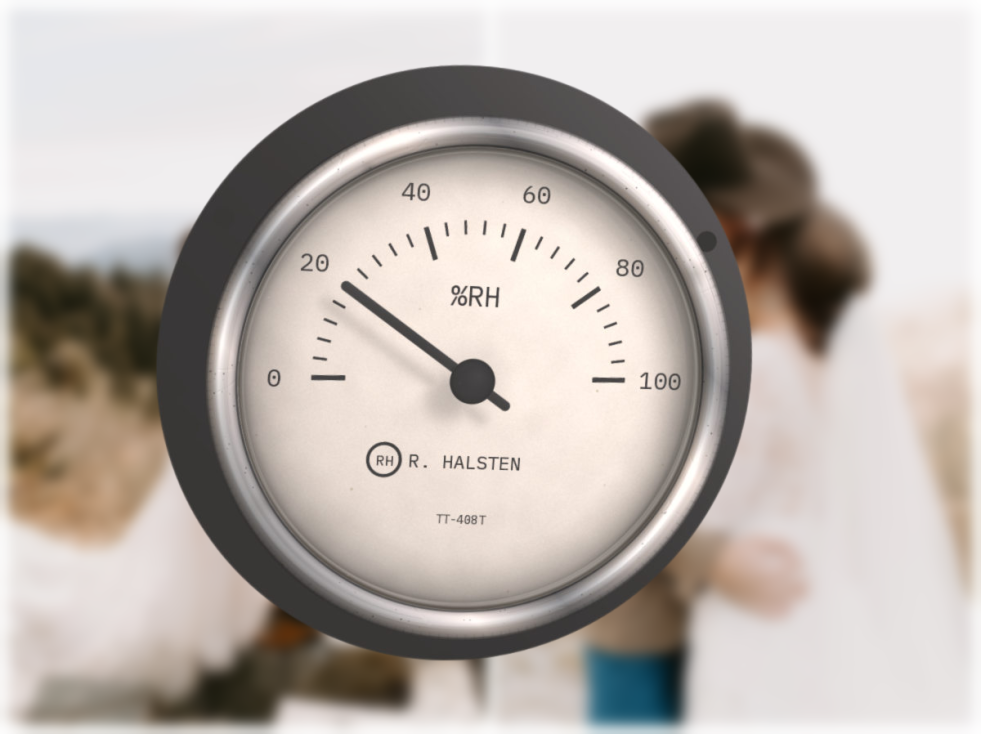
20 %
